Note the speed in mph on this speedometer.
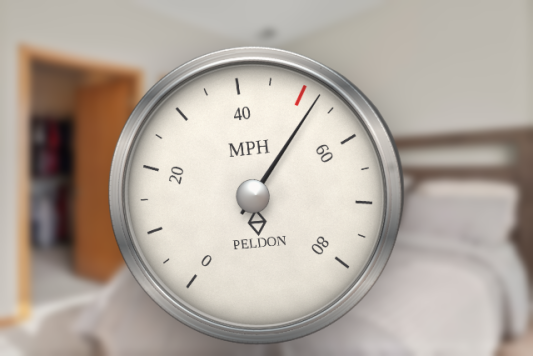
52.5 mph
